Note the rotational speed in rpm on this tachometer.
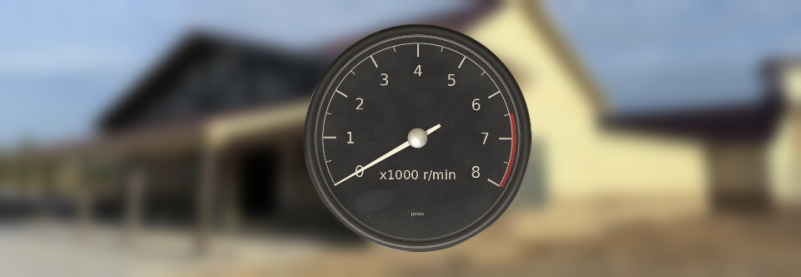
0 rpm
